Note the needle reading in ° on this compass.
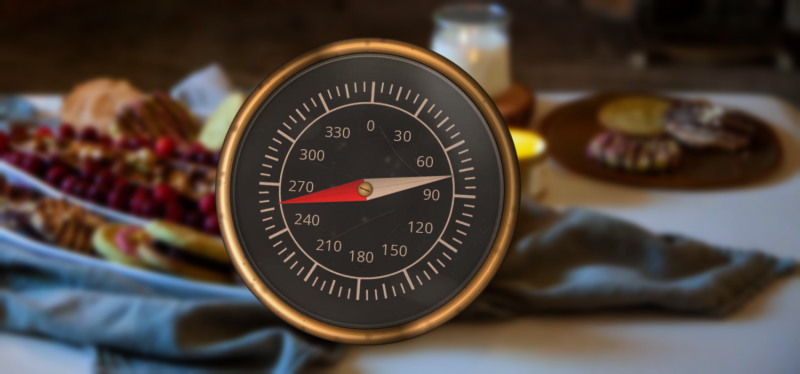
257.5 °
